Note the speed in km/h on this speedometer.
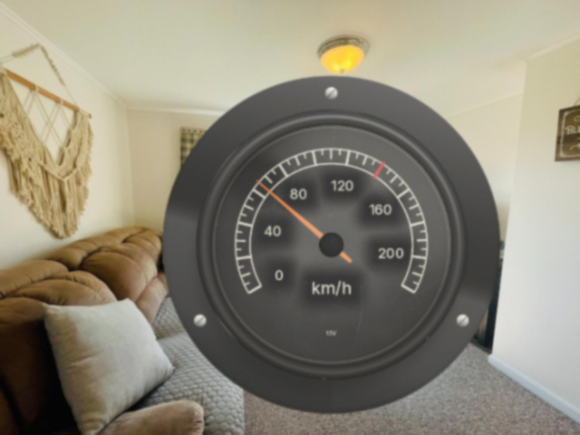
65 km/h
